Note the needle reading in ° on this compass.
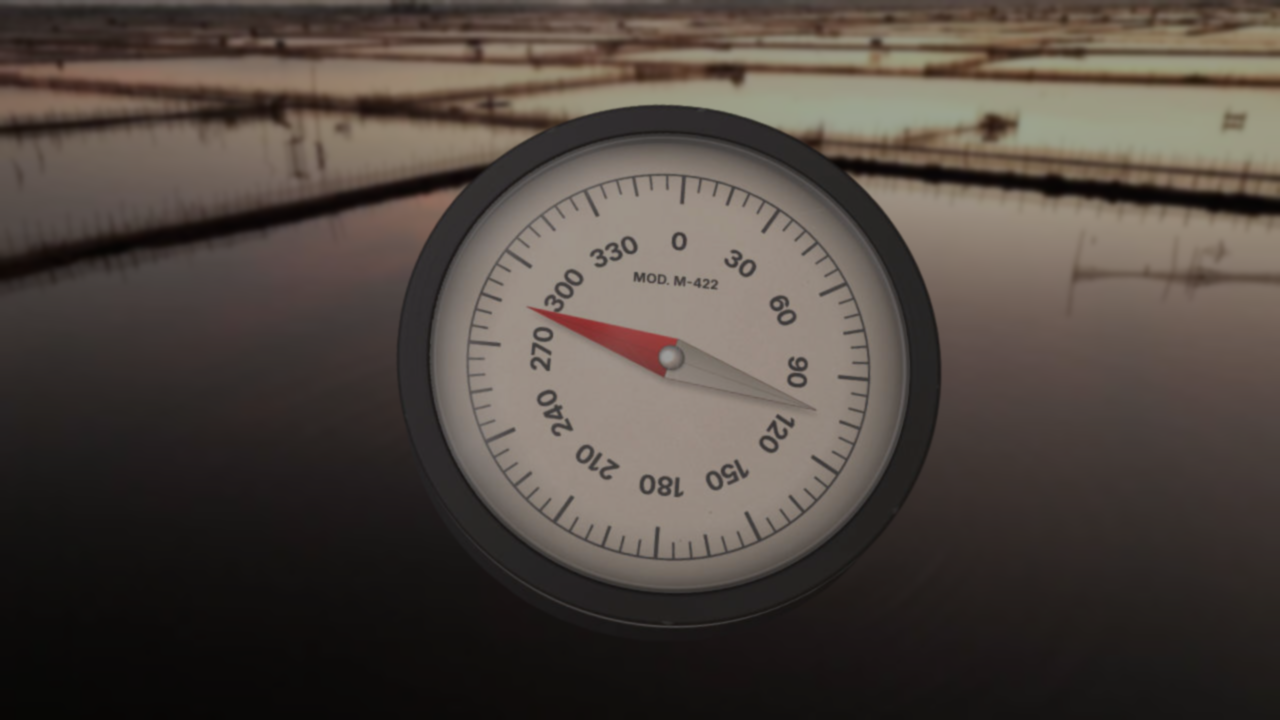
285 °
